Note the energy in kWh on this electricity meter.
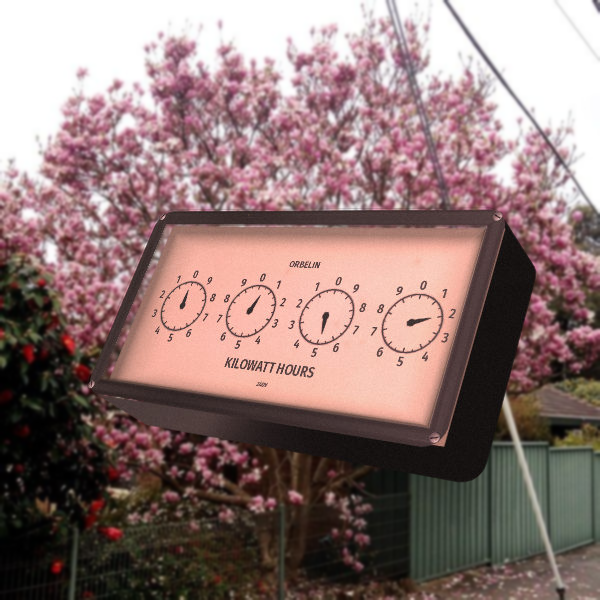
52 kWh
